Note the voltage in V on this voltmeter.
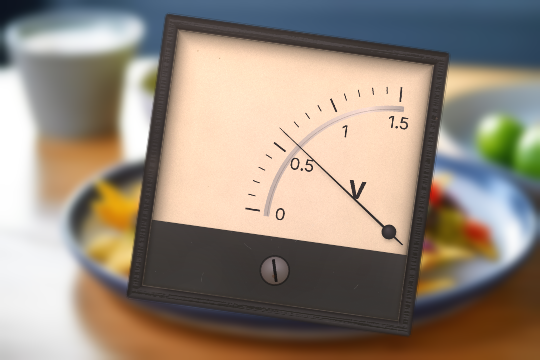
0.6 V
